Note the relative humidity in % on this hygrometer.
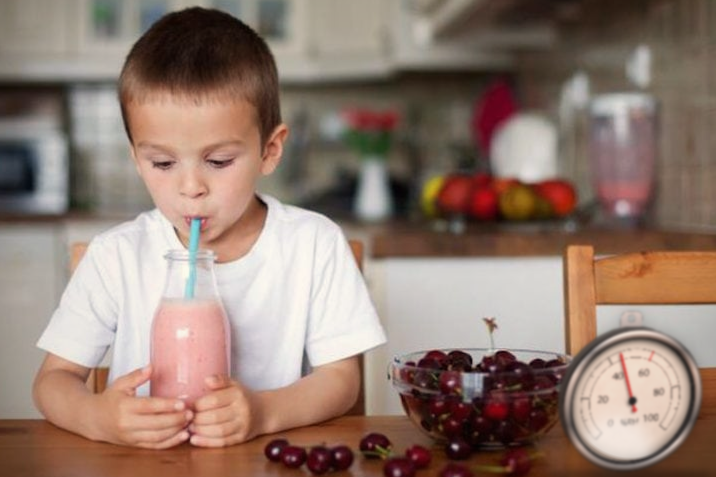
45 %
